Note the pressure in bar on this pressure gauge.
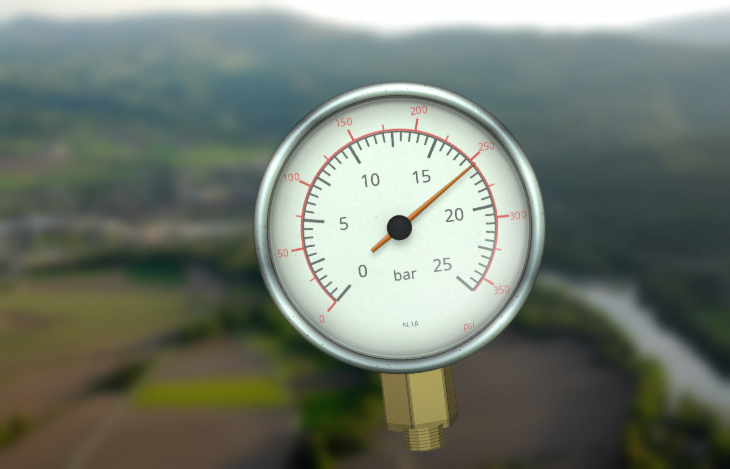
17.5 bar
